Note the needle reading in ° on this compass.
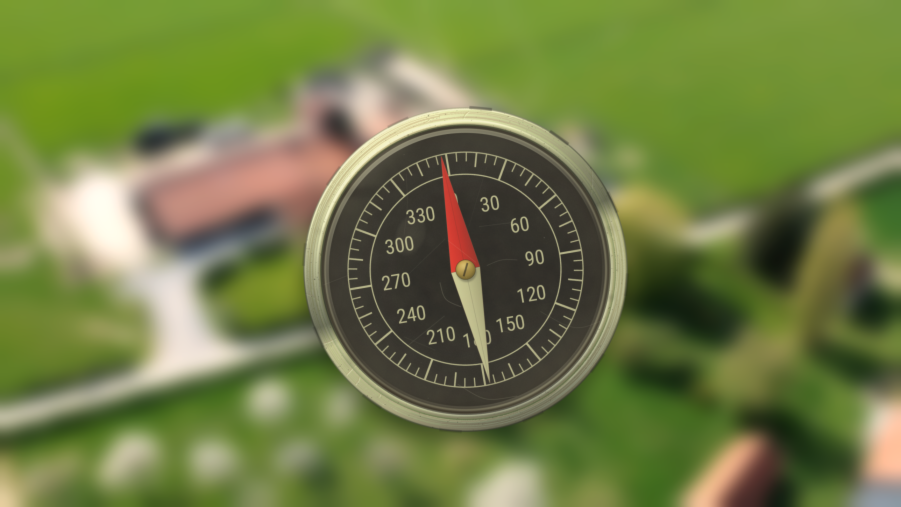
357.5 °
